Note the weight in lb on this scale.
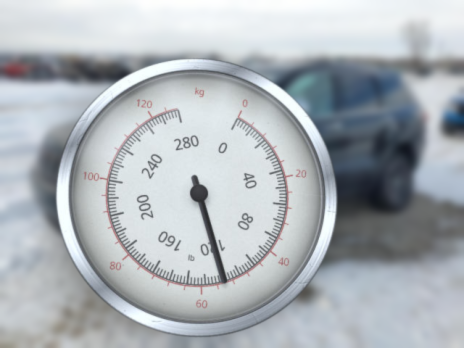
120 lb
